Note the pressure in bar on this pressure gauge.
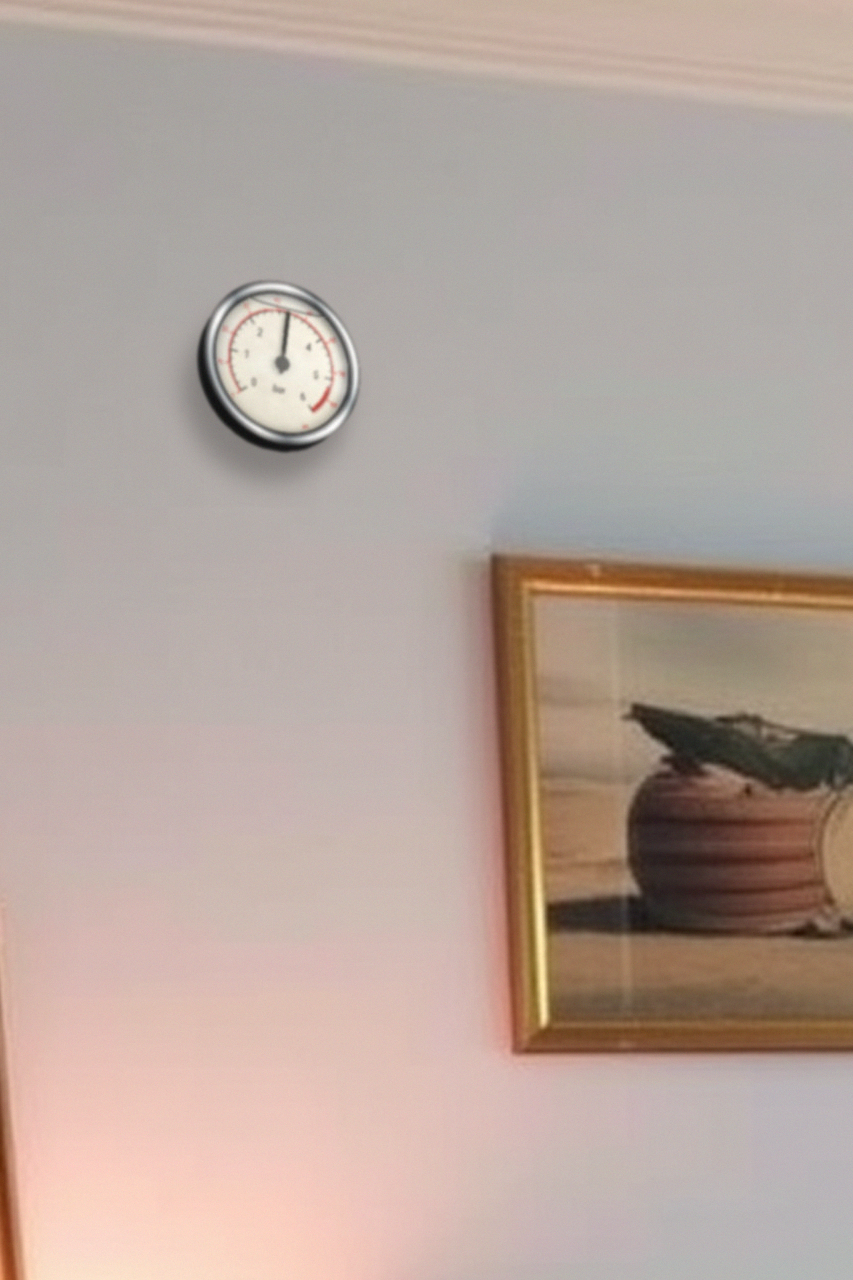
3 bar
